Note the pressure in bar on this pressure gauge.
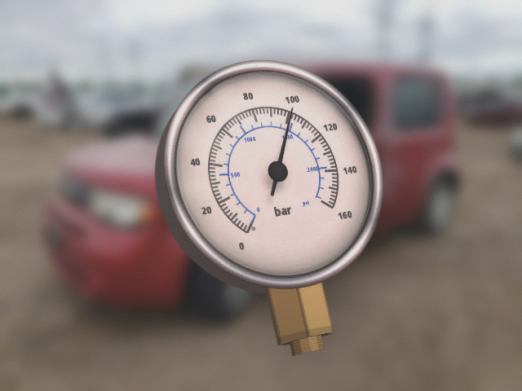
100 bar
